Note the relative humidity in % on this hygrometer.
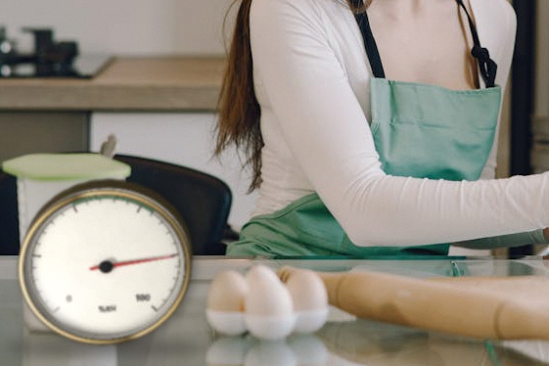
80 %
